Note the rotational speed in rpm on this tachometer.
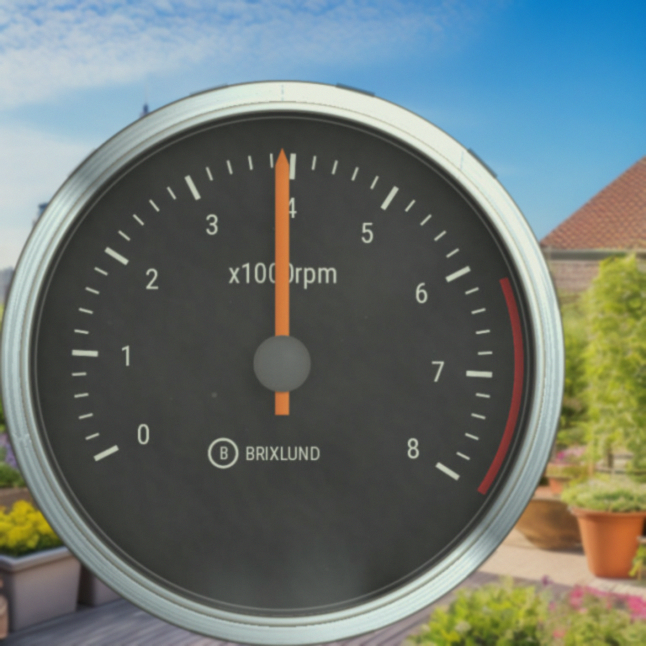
3900 rpm
